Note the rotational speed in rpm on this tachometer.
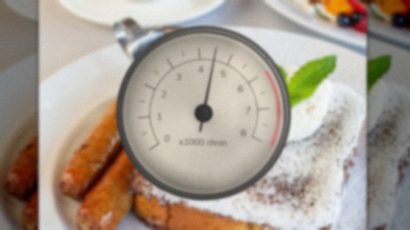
4500 rpm
